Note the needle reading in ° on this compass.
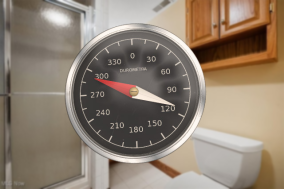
292.5 °
